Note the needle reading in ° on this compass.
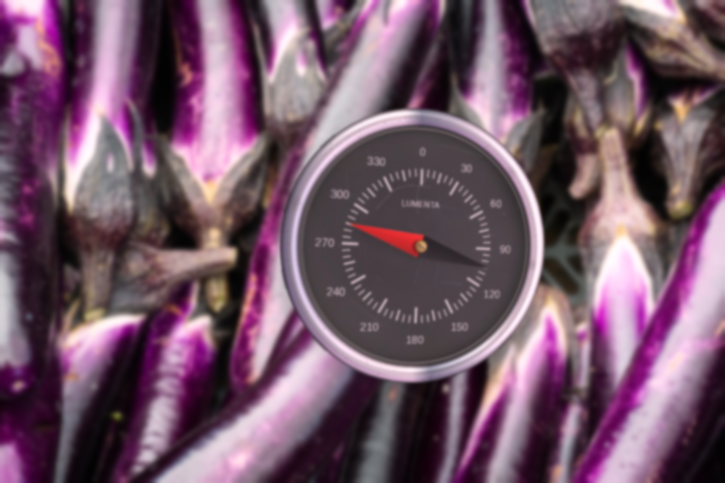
285 °
